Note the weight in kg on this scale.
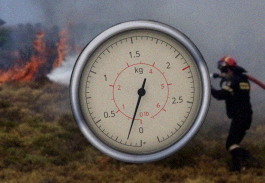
0.15 kg
